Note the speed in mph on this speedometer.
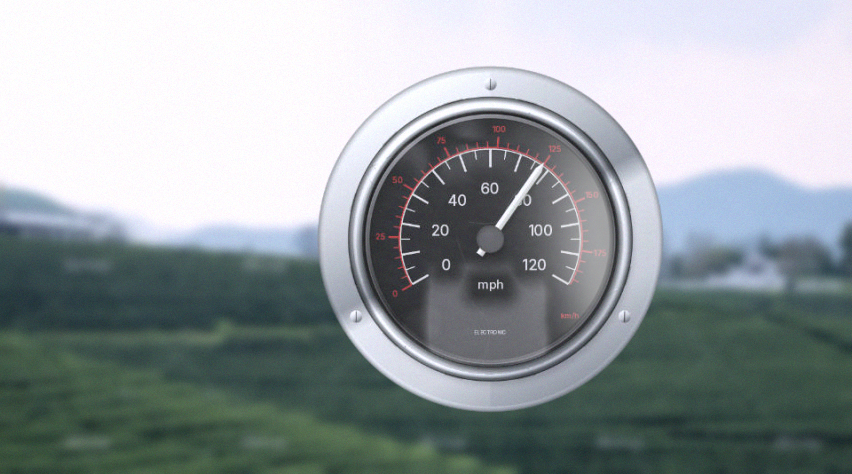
77.5 mph
